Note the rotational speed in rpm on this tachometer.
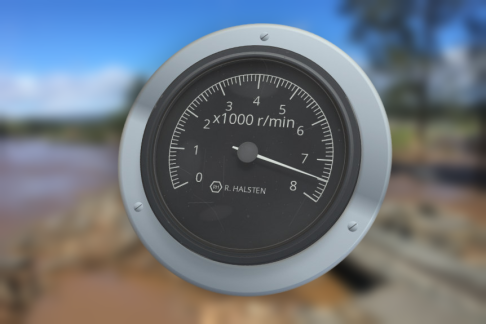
7500 rpm
